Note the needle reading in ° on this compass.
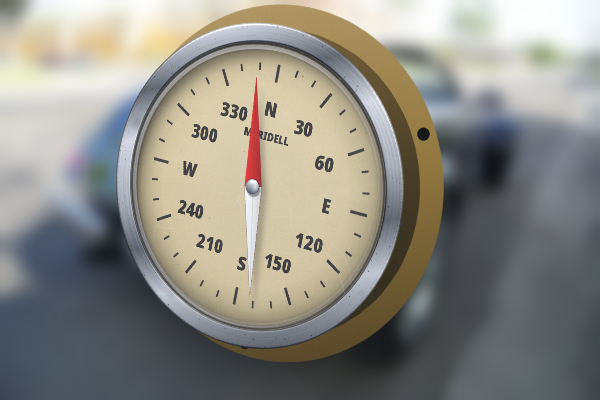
350 °
